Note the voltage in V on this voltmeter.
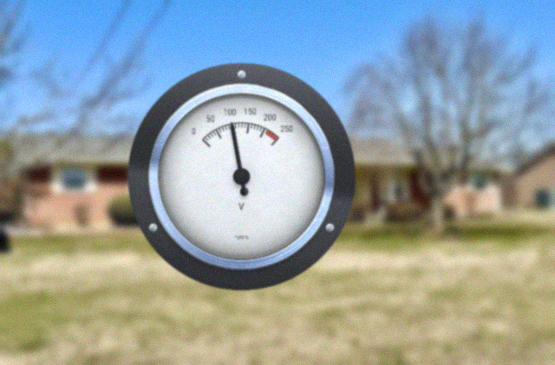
100 V
